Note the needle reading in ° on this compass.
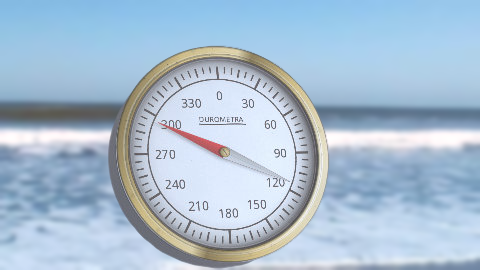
295 °
